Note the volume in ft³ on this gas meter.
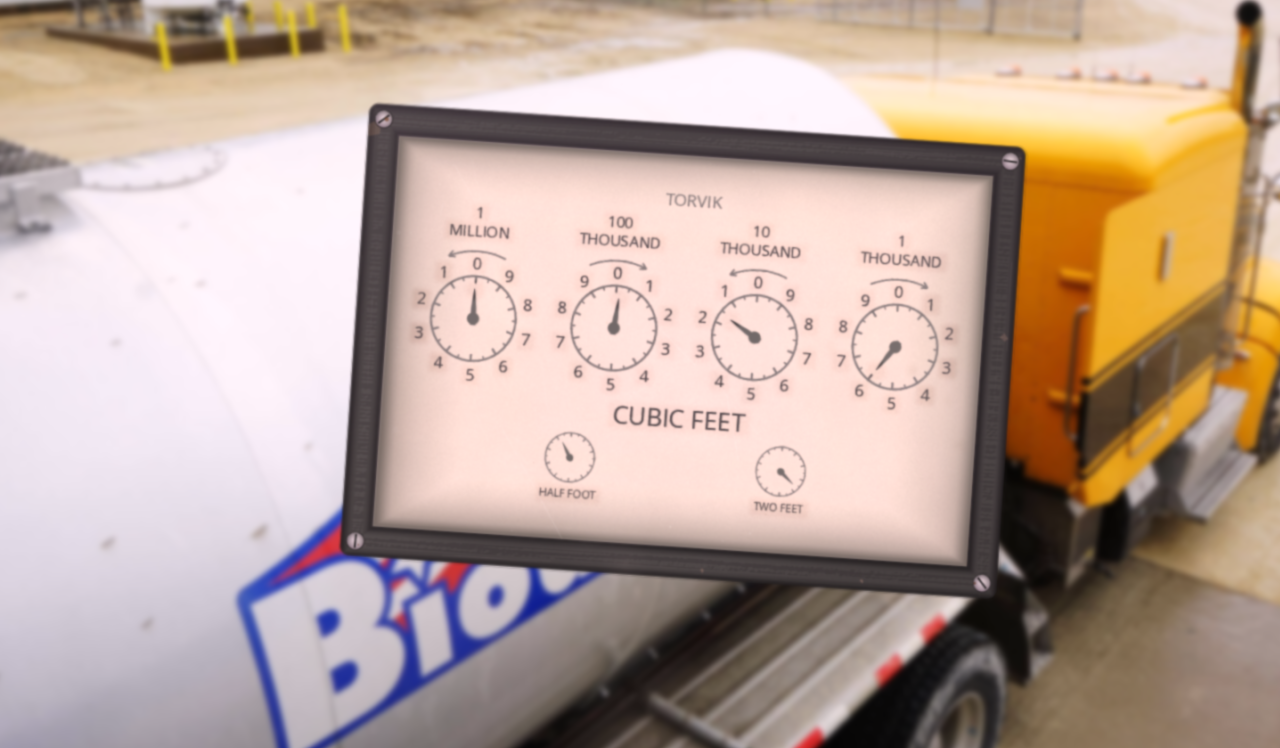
1600 ft³
